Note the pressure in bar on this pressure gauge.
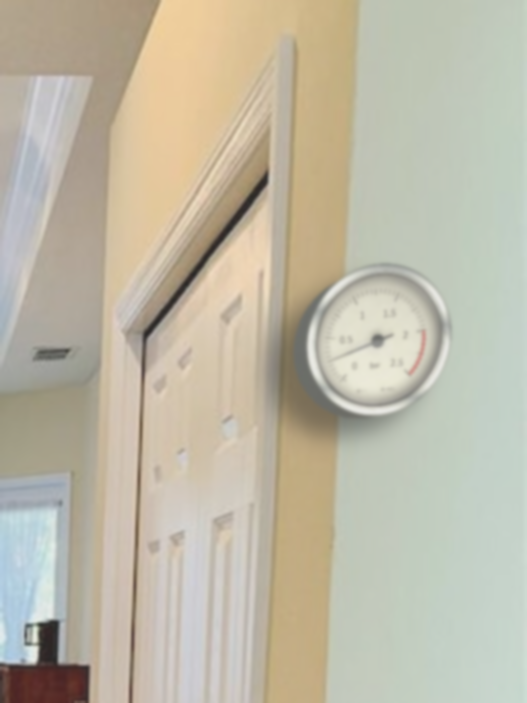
0.25 bar
